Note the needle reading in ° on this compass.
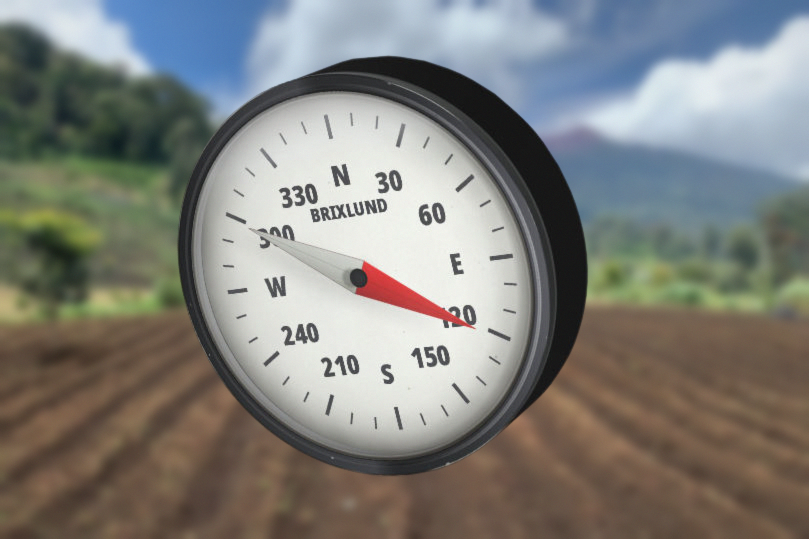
120 °
